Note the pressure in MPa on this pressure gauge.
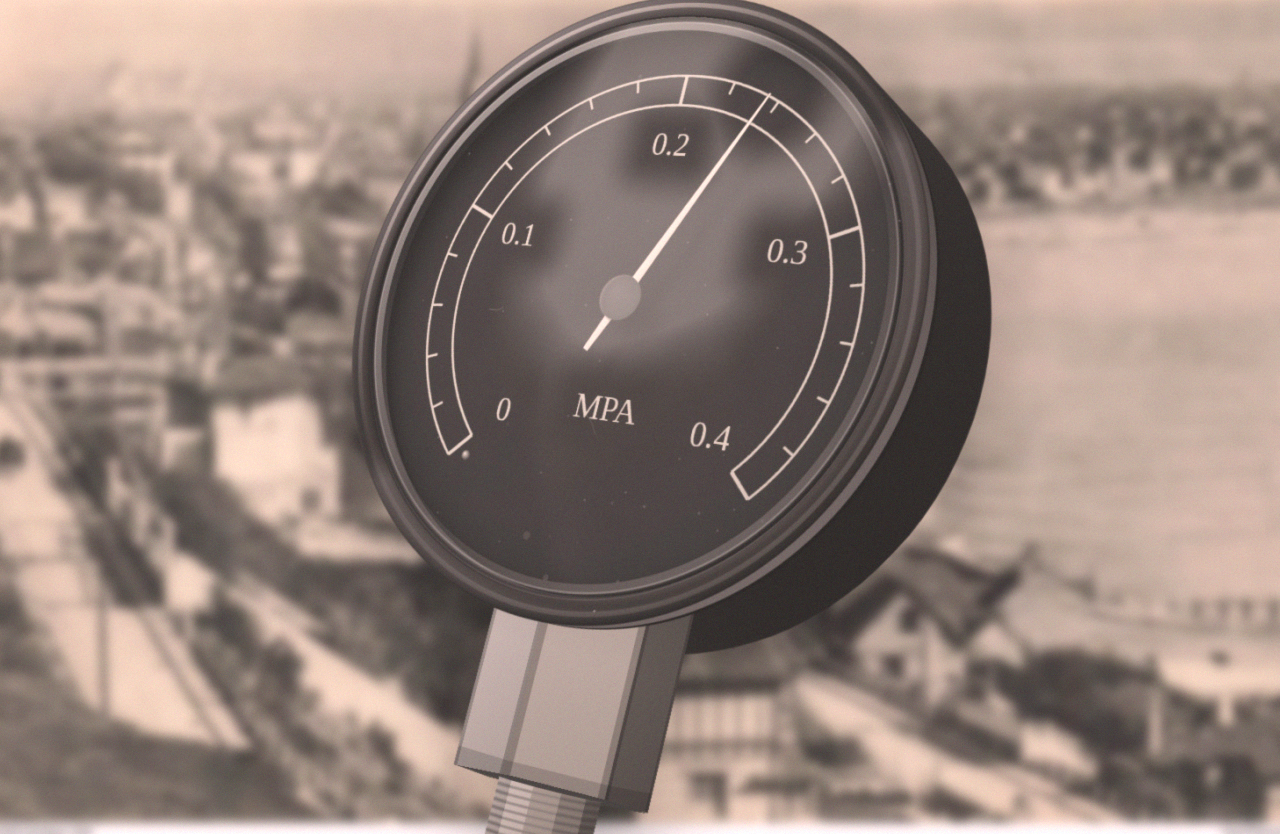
0.24 MPa
